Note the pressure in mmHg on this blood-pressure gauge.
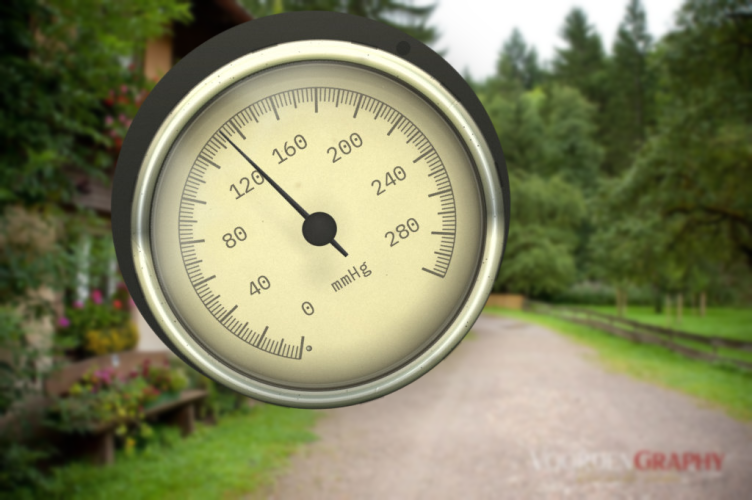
134 mmHg
